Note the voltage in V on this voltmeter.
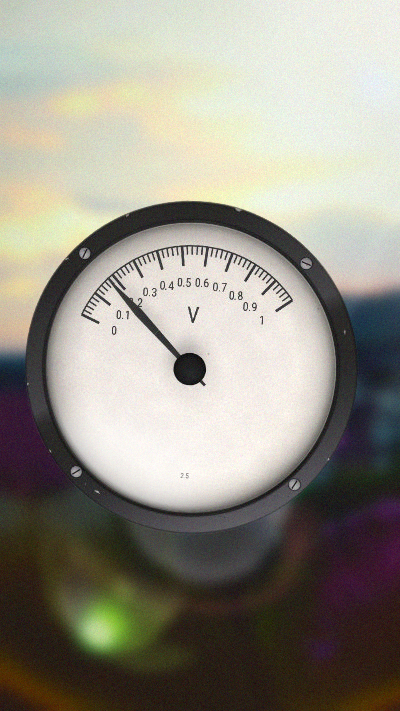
0.18 V
